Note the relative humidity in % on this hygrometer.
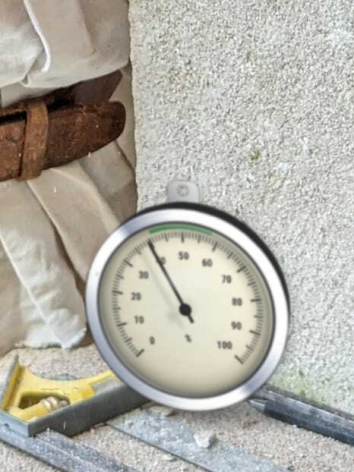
40 %
